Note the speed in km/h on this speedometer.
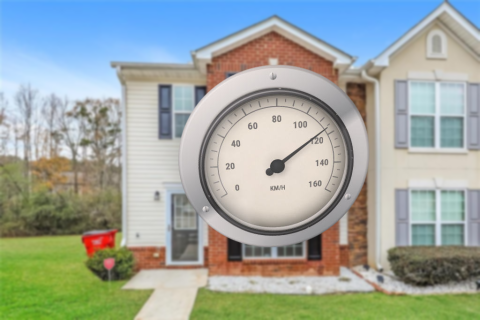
115 km/h
